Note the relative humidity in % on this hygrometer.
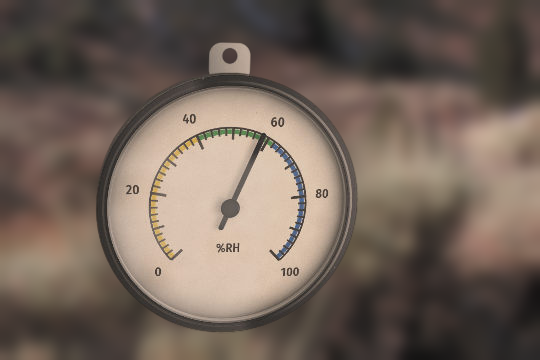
58 %
